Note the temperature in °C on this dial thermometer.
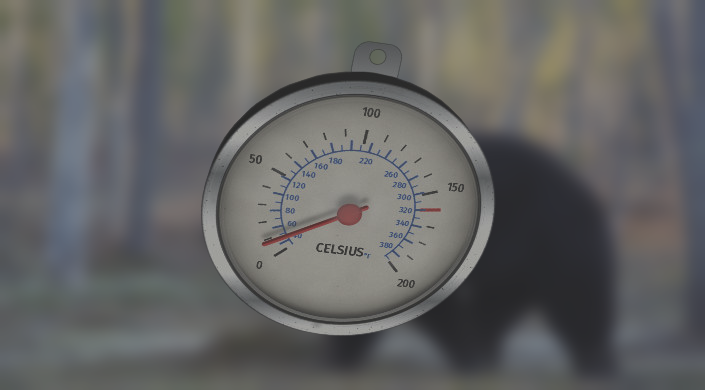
10 °C
